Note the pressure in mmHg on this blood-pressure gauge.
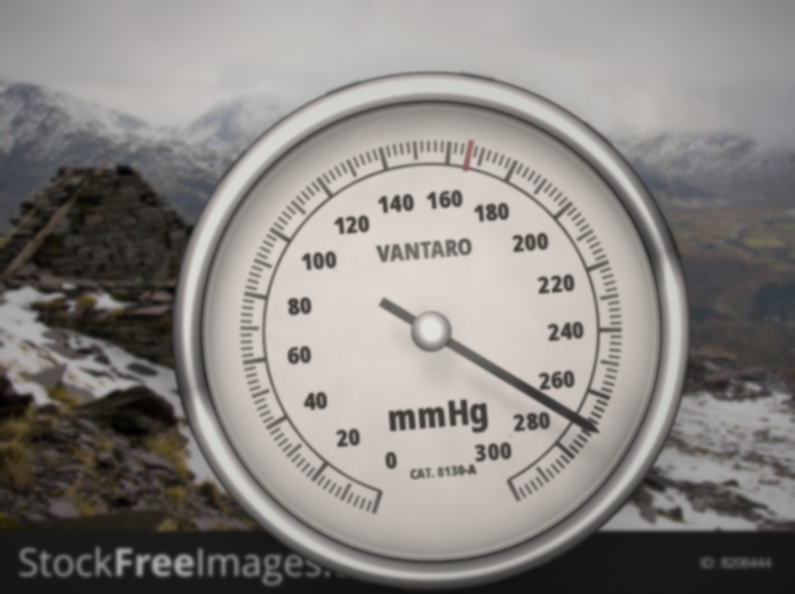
270 mmHg
